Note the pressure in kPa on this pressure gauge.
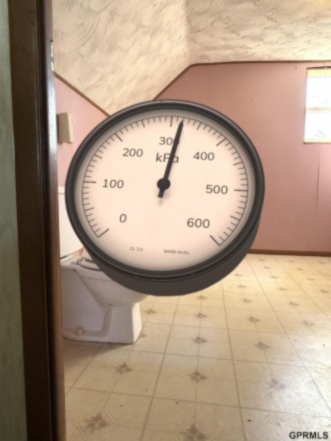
320 kPa
